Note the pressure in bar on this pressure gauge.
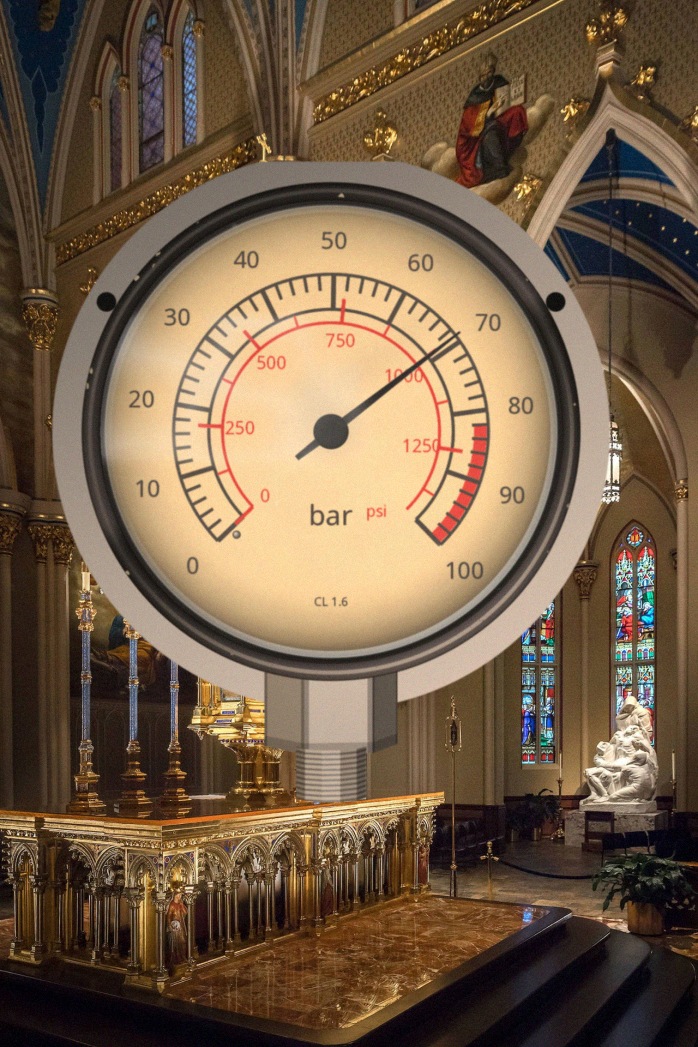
69 bar
